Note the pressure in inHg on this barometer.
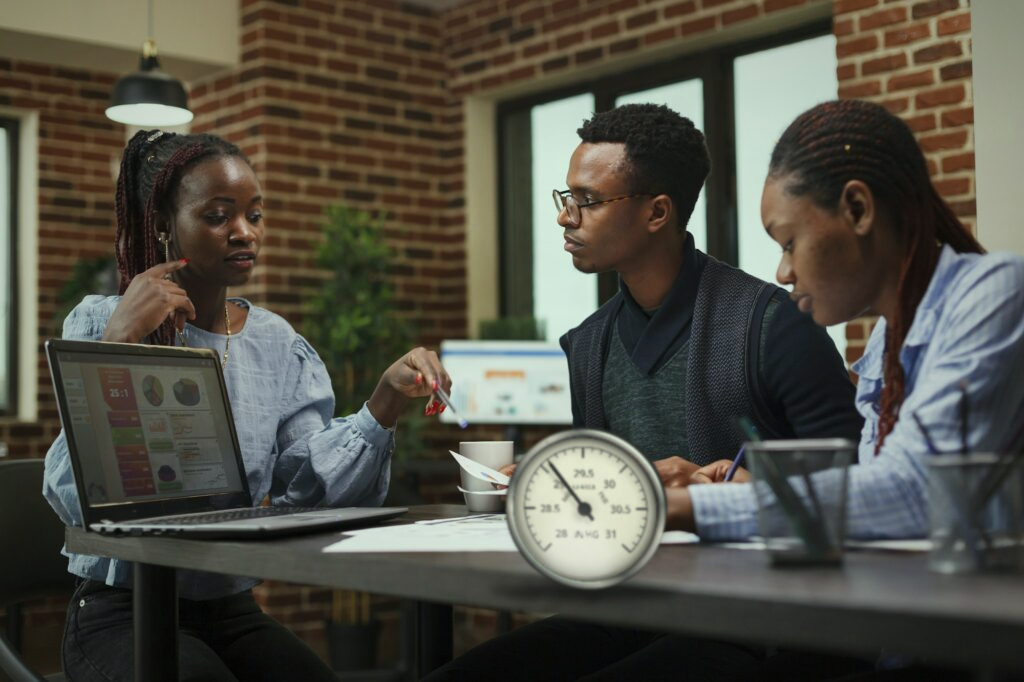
29.1 inHg
